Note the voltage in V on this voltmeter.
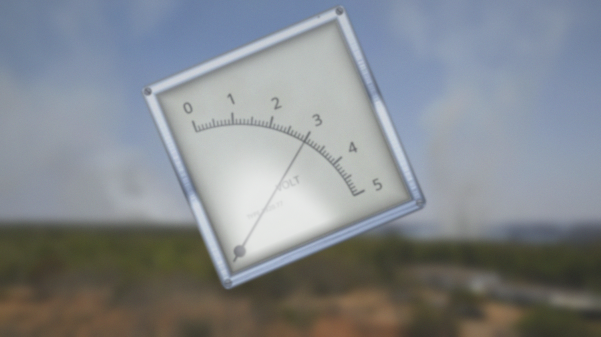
3 V
